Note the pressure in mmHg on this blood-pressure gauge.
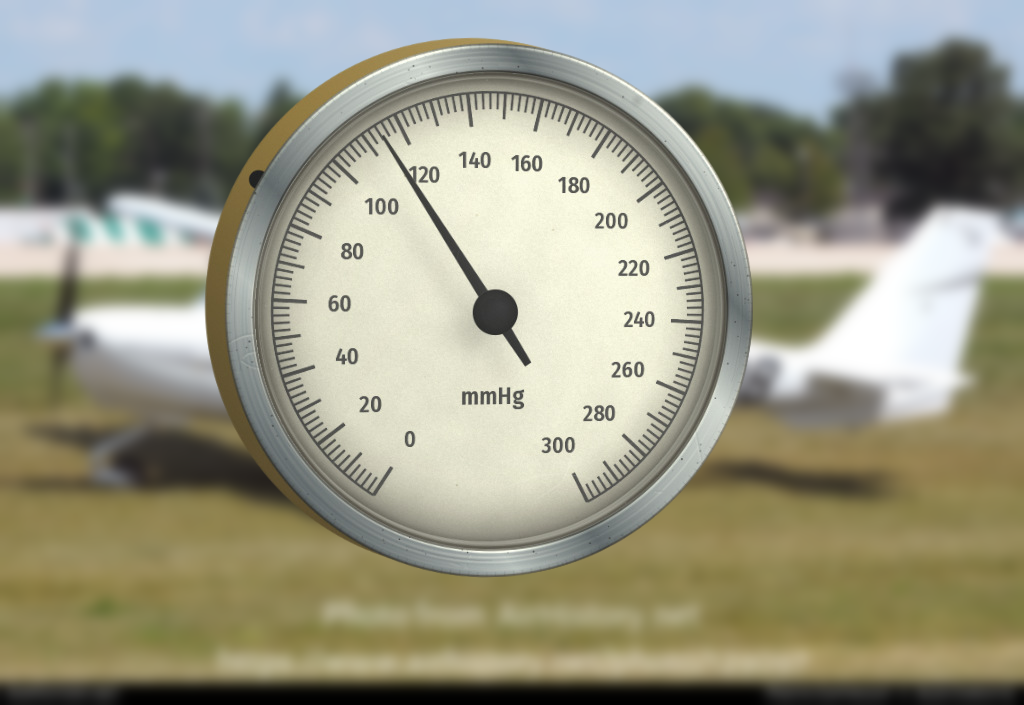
114 mmHg
